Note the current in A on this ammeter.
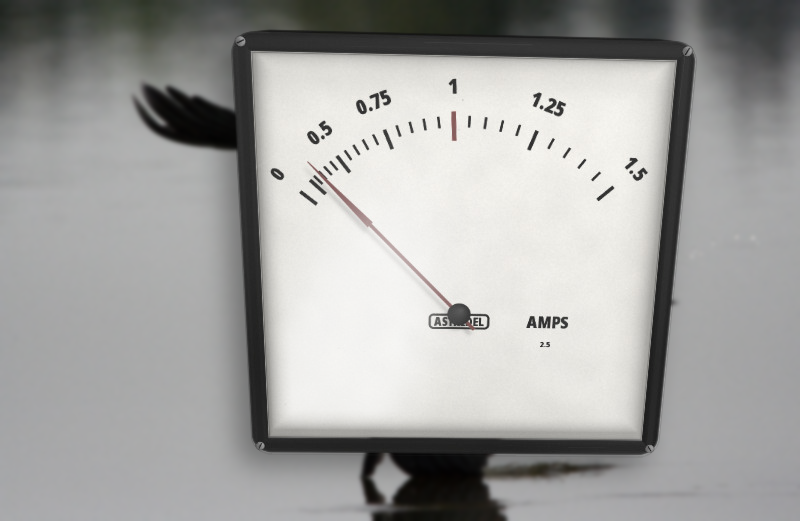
0.35 A
